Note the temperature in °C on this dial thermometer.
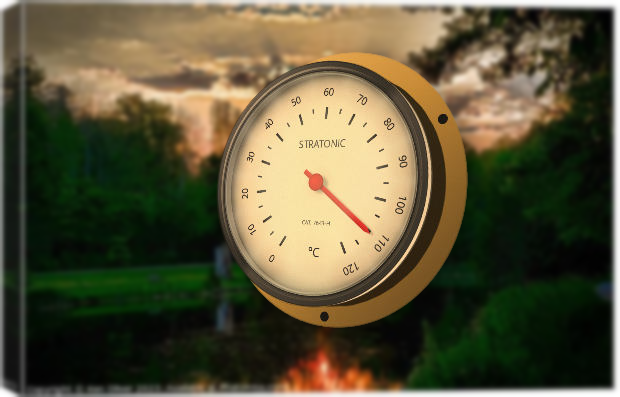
110 °C
